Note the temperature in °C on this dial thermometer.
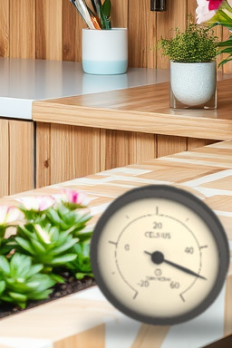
50 °C
